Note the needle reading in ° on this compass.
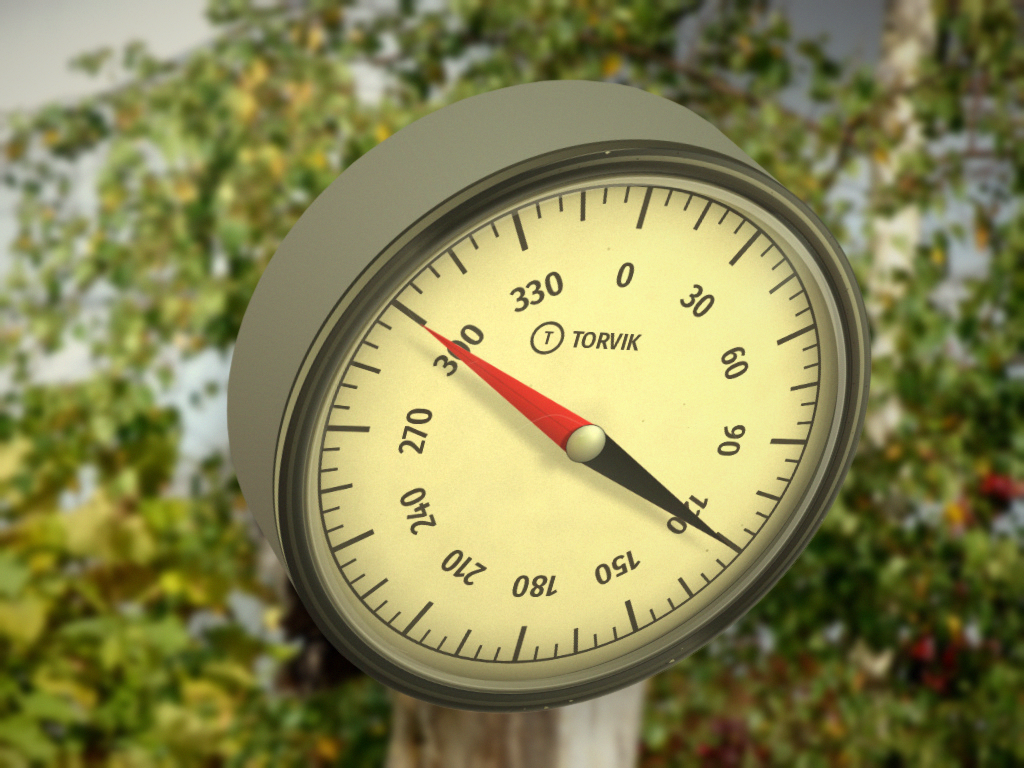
300 °
